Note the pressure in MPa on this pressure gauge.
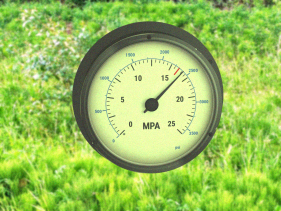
16.5 MPa
